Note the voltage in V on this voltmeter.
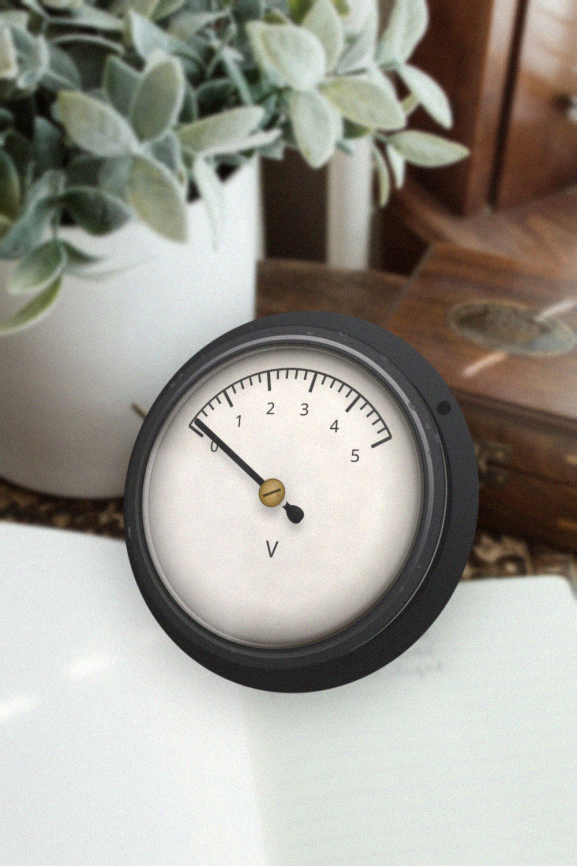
0.2 V
